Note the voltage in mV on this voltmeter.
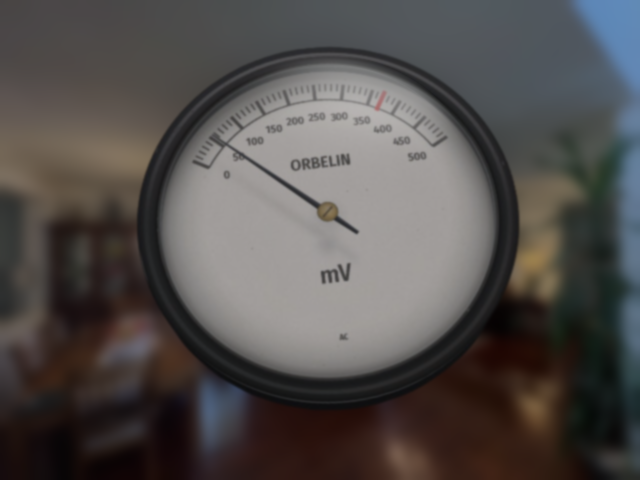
50 mV
